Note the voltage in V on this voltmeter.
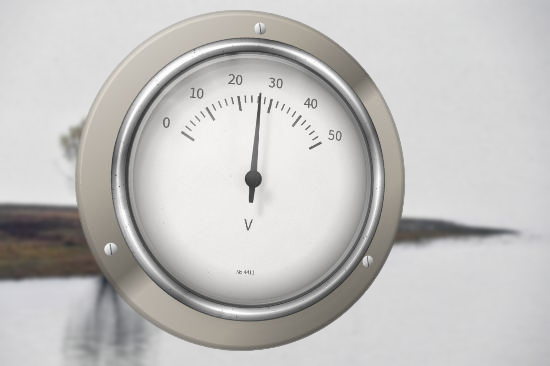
26 V
